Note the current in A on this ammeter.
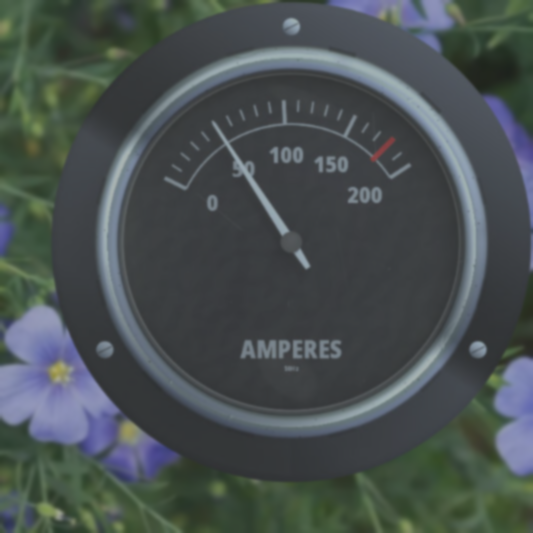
50 A
